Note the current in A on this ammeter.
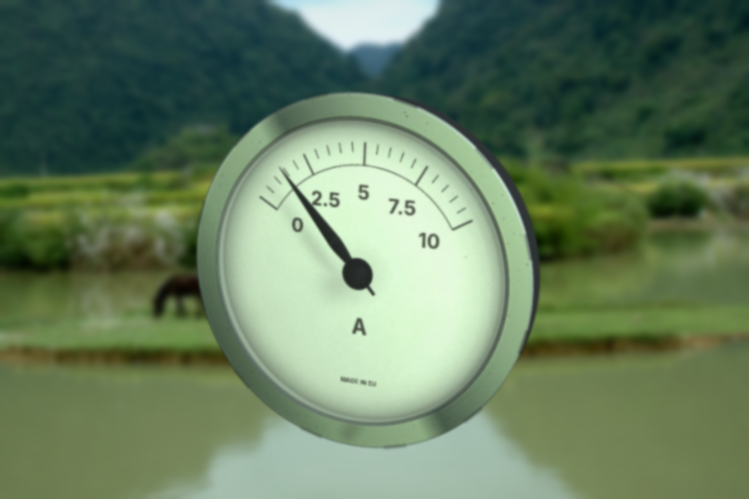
1.5 A
